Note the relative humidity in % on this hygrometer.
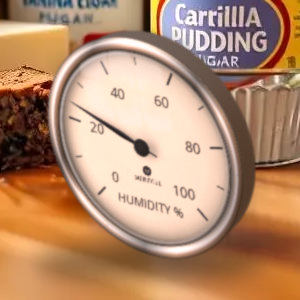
25 %
